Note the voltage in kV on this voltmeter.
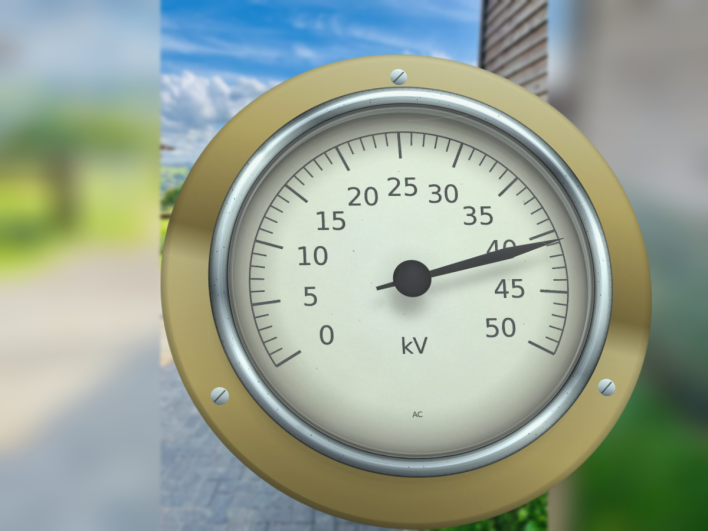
41 kV
